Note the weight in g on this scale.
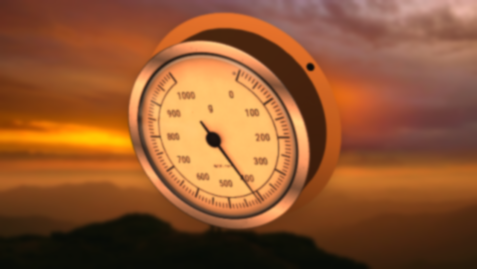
400 g
